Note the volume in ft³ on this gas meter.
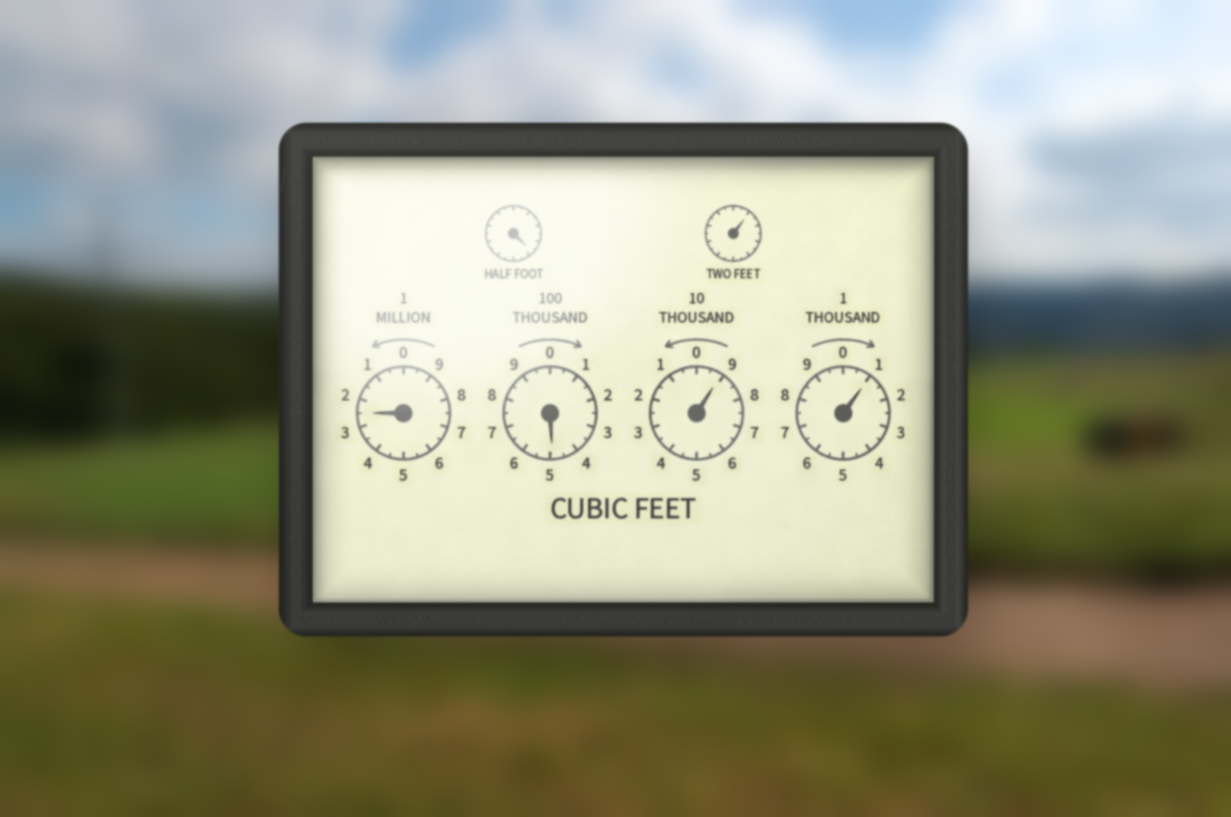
249100 ft³
